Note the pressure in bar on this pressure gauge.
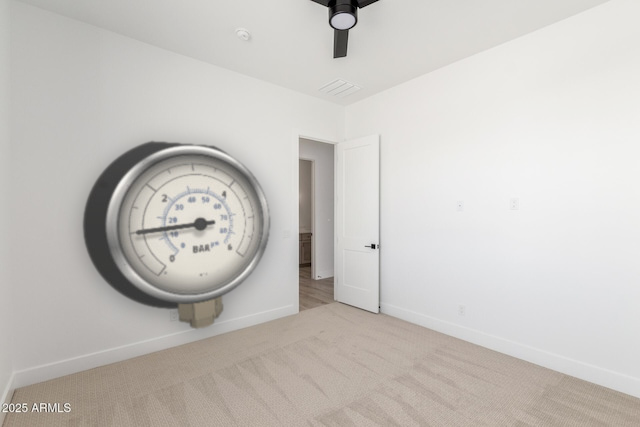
1 bar
